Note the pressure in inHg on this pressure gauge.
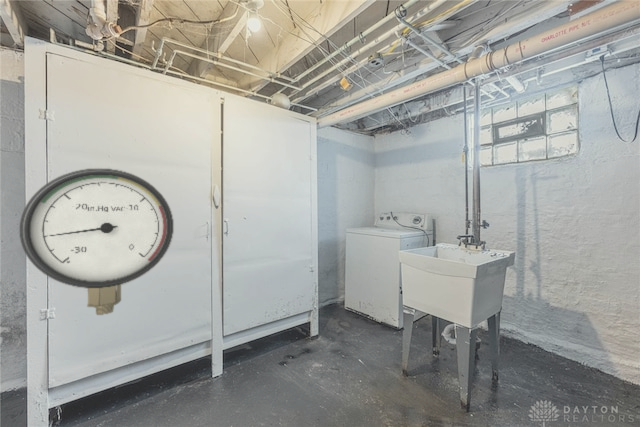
-26 inHg
